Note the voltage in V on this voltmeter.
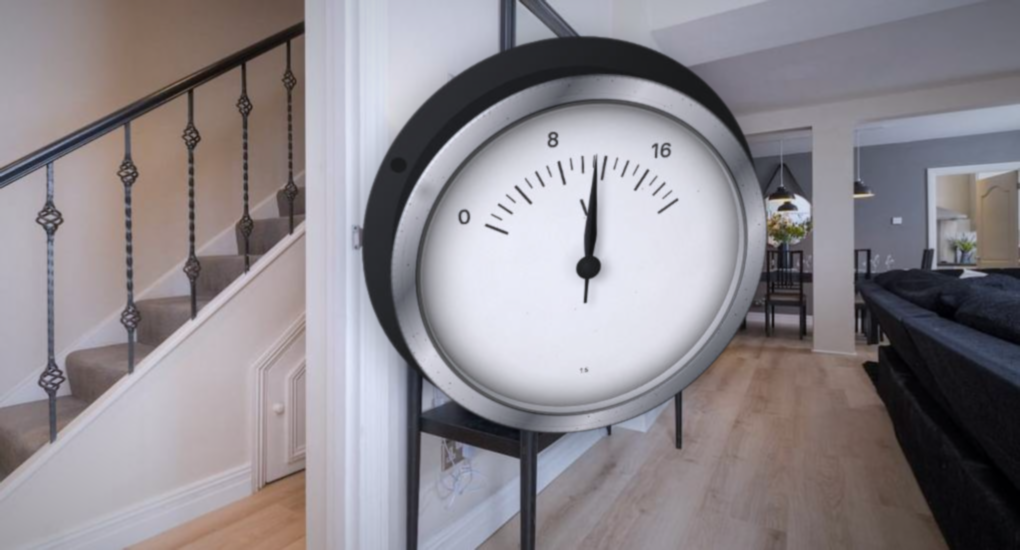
11 V
